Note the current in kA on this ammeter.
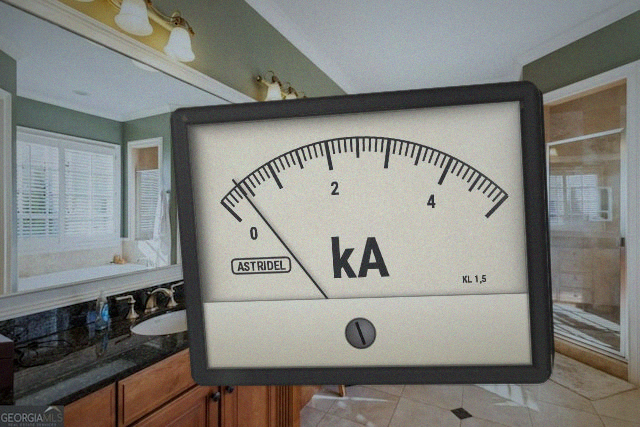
0.4 kA
